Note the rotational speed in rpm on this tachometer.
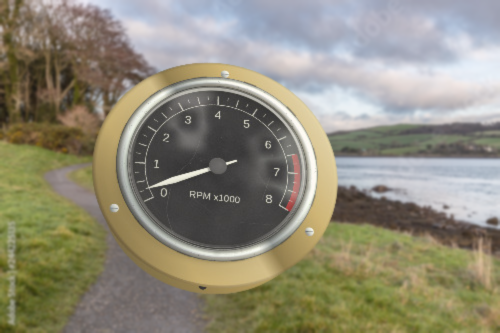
250 rpm
